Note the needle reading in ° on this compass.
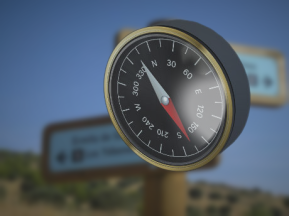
165 °
